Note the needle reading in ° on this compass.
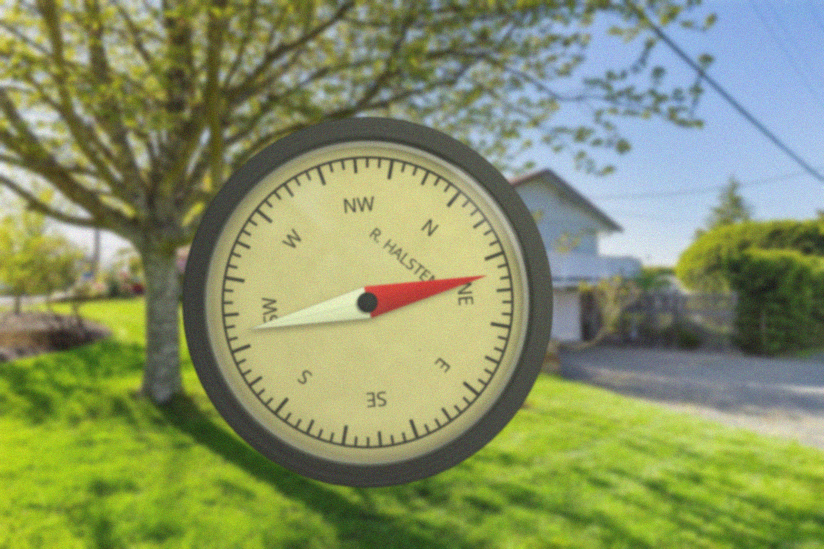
37.5 °
